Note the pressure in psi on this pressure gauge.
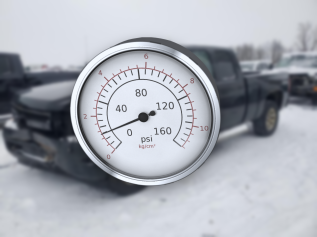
15 psi
